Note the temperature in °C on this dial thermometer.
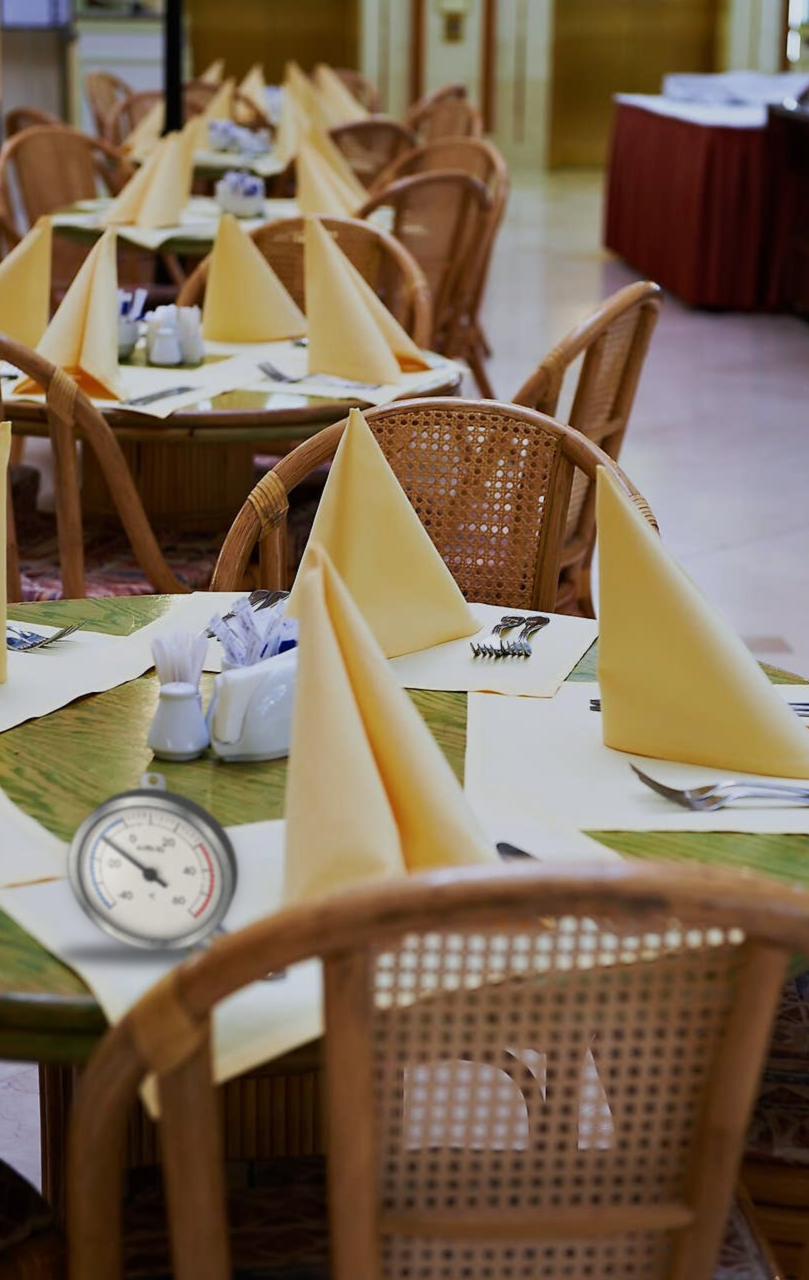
-10 °C
